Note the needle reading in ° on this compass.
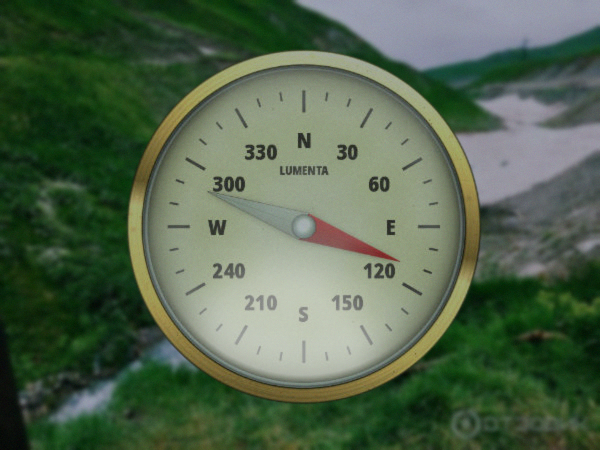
110 °
